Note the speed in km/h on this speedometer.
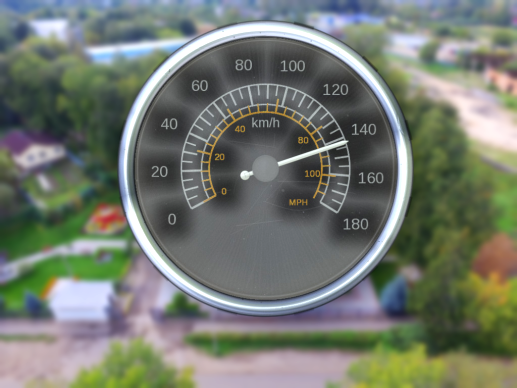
142.5 km/h
